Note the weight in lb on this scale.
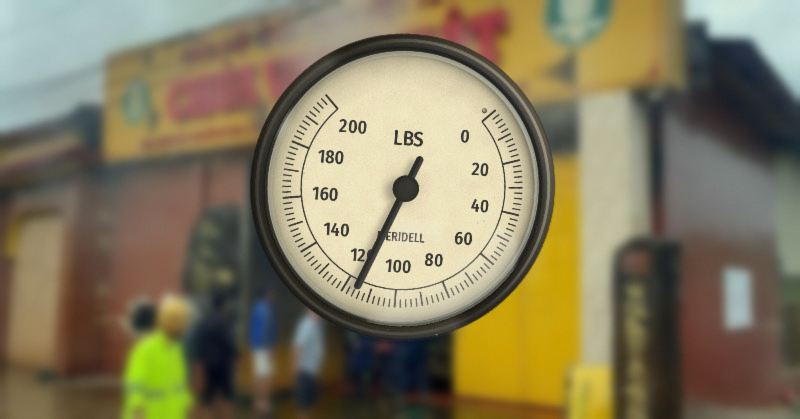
116 lb
